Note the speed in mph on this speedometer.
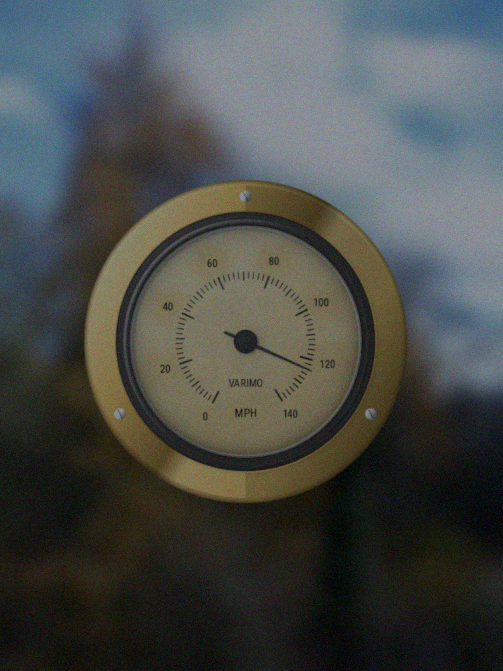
124 mph
